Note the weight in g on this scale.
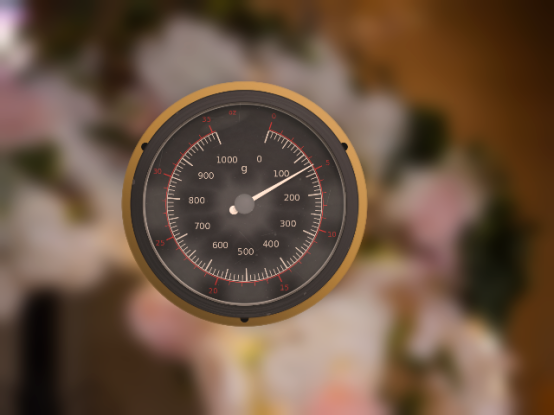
130 g
